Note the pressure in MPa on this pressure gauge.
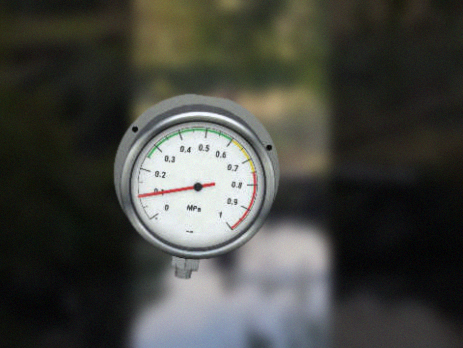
0.1 MPa
